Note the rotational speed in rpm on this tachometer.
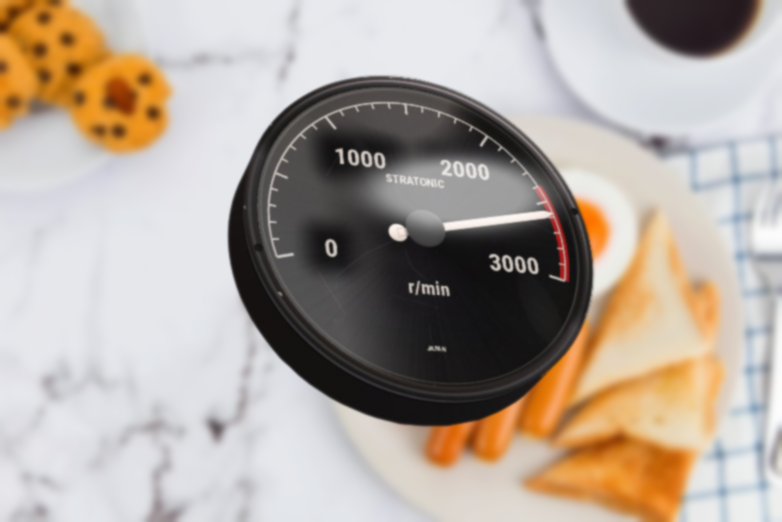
2600 rpm
